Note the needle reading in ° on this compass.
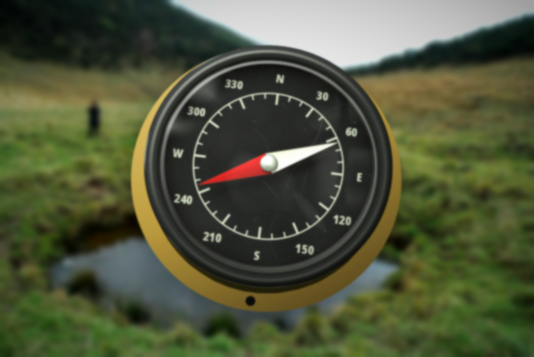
245 °
